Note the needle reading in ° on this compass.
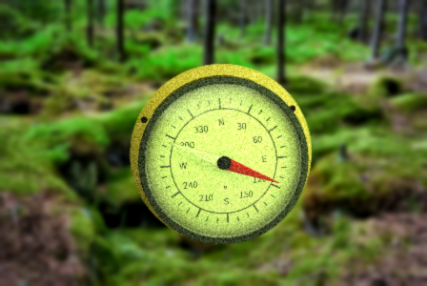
115 °
